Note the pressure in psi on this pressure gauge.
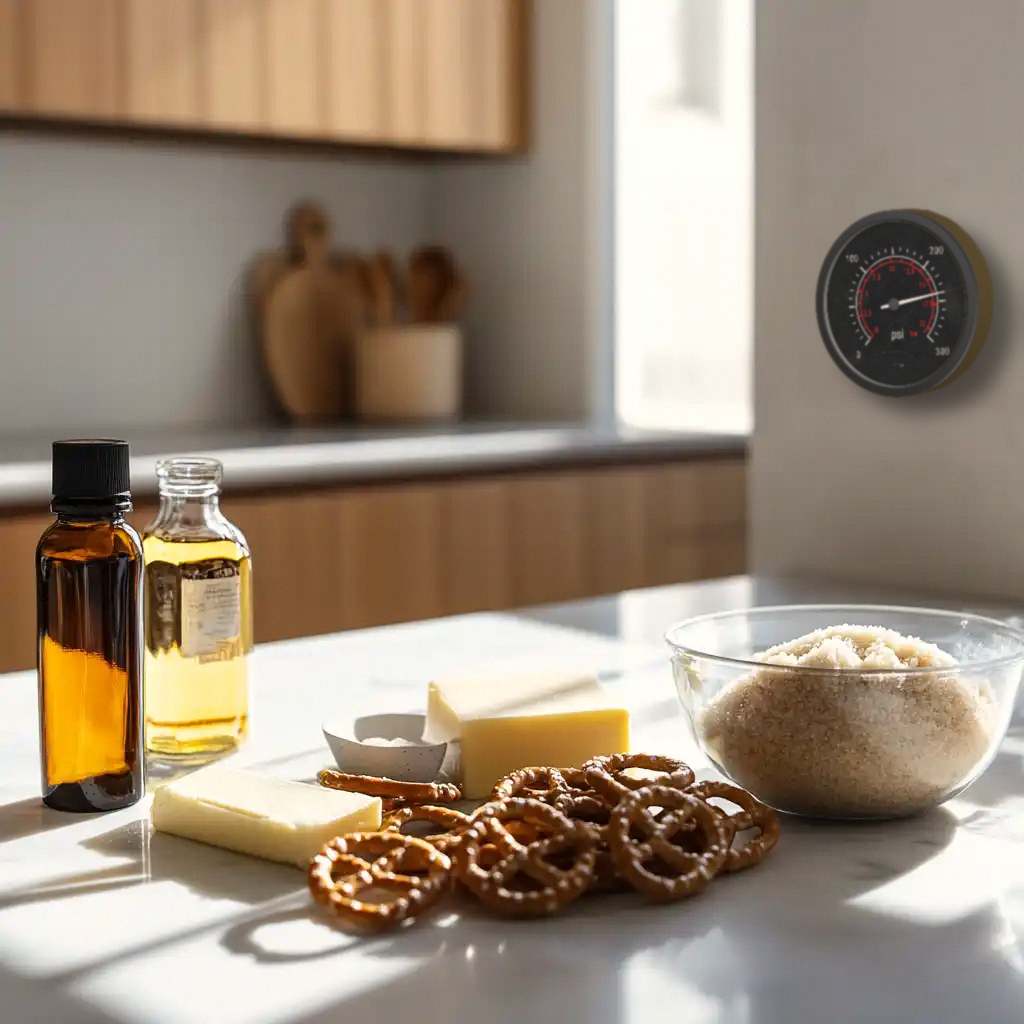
240 psi
